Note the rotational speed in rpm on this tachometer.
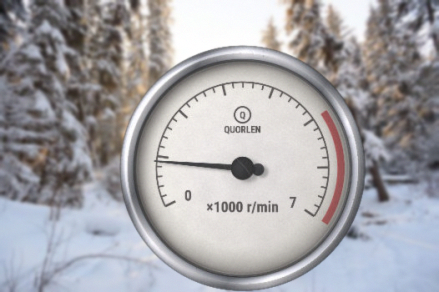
900 rpm
